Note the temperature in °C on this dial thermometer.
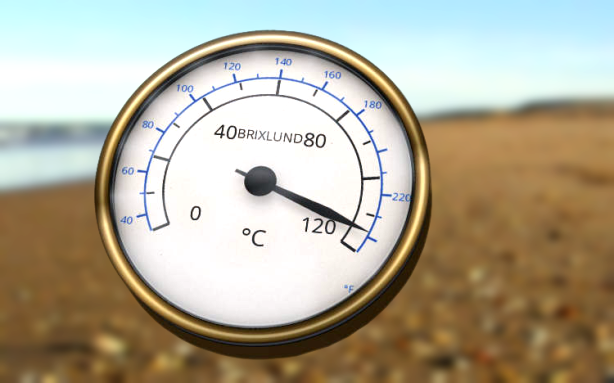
115 °C
